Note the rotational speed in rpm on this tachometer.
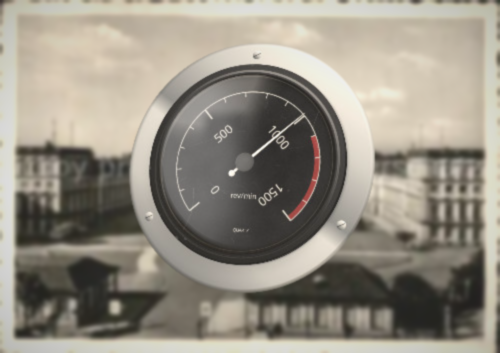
1000 rpm
